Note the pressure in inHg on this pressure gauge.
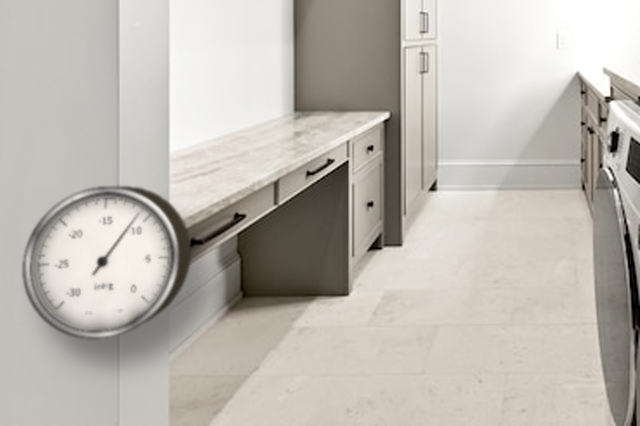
-11 inHg
